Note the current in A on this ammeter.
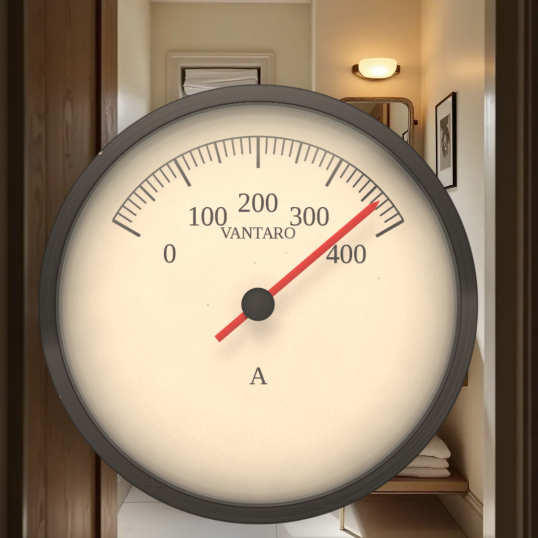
365 A
